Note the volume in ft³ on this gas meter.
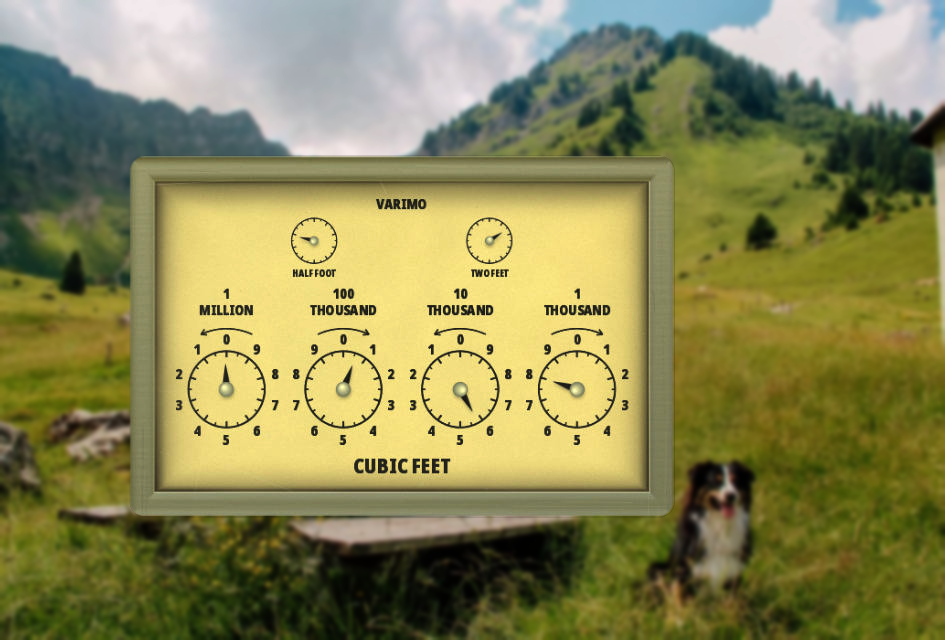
5800 ft³
